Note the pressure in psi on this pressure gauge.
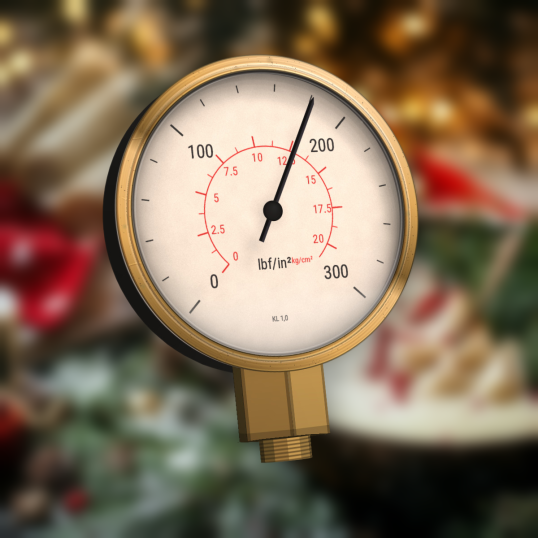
180 psi
